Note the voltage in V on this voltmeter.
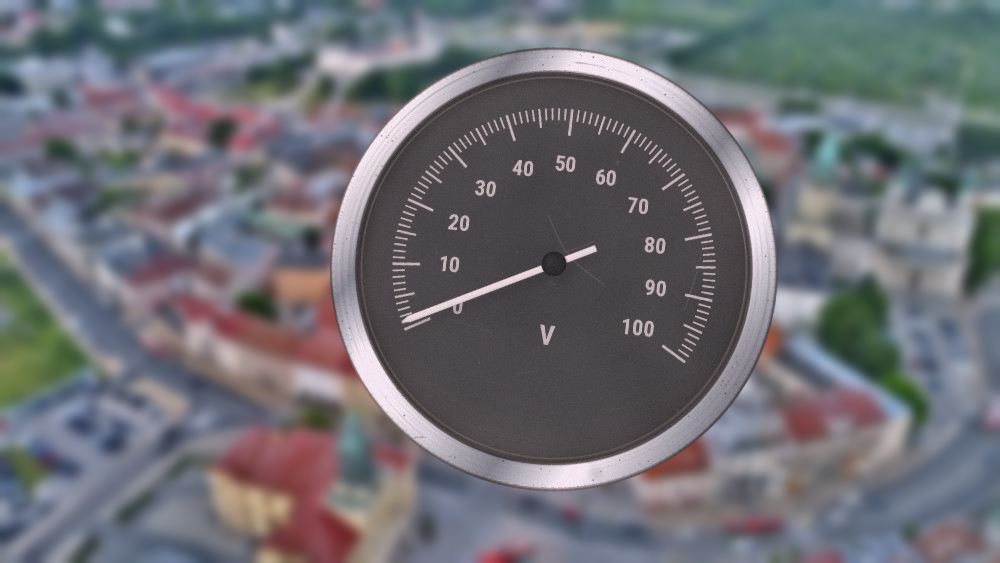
1 V
